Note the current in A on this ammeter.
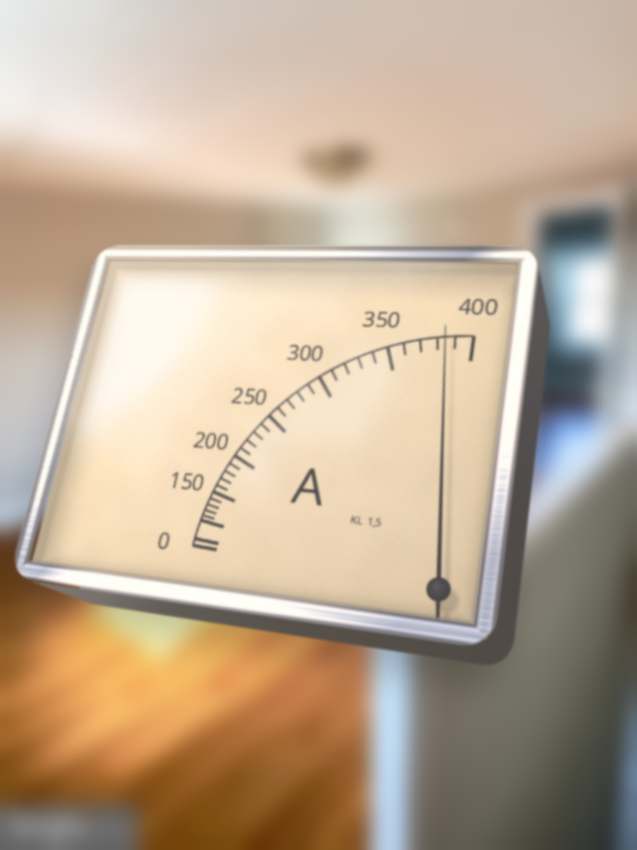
385 A
